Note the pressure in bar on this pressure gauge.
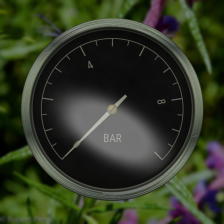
0 bar
